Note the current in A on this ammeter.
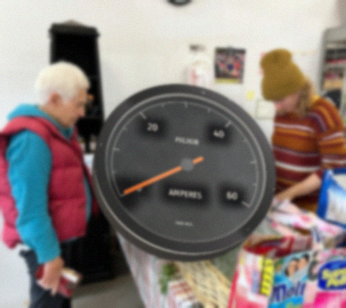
0 A
